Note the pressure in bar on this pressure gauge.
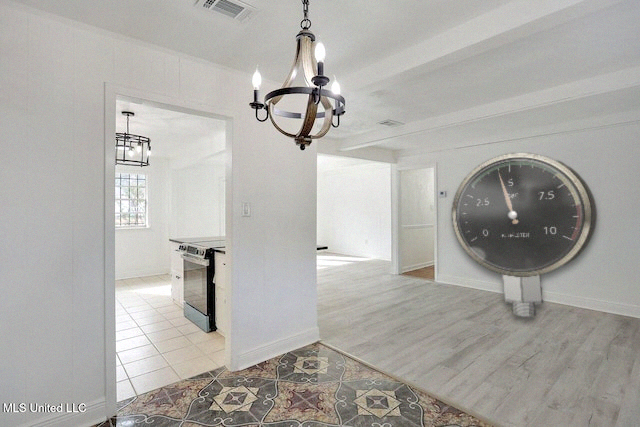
4.5 bar
